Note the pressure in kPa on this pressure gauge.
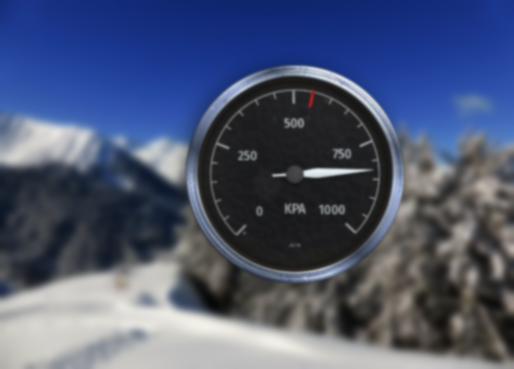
825 kPa
